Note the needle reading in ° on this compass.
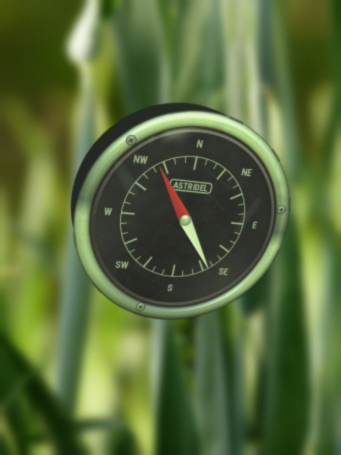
325 °
